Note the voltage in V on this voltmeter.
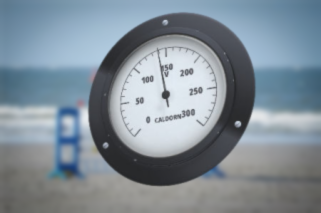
140 V
